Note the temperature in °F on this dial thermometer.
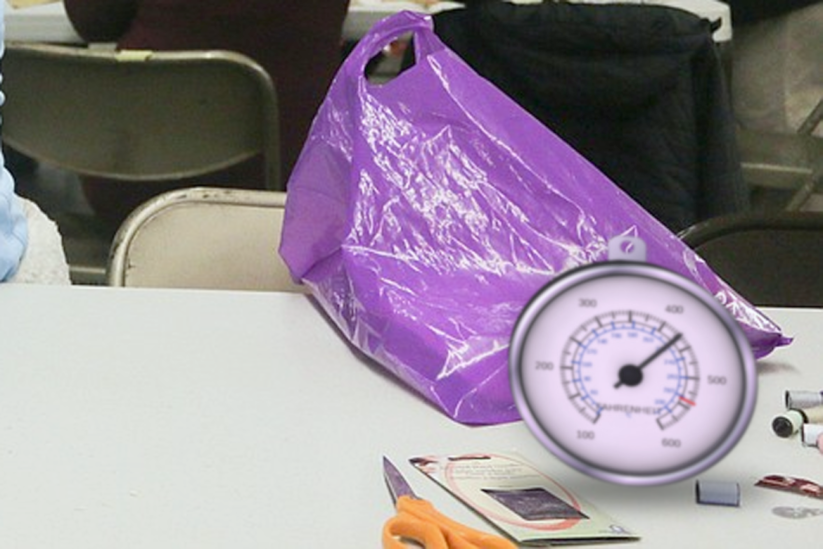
425 °F
